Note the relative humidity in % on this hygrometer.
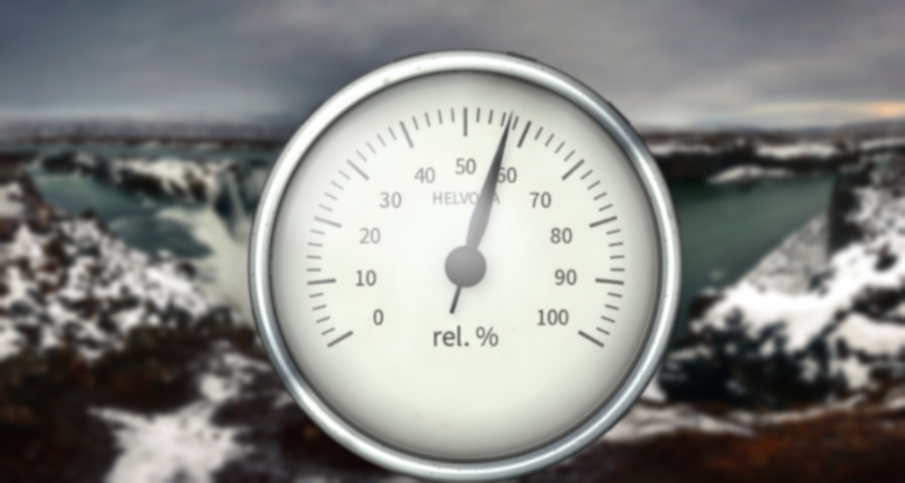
57 %
